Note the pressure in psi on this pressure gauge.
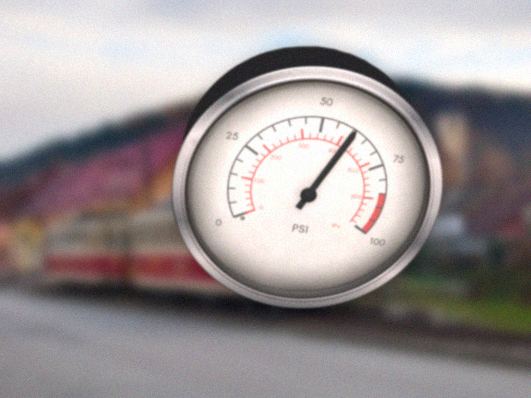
60 psi
